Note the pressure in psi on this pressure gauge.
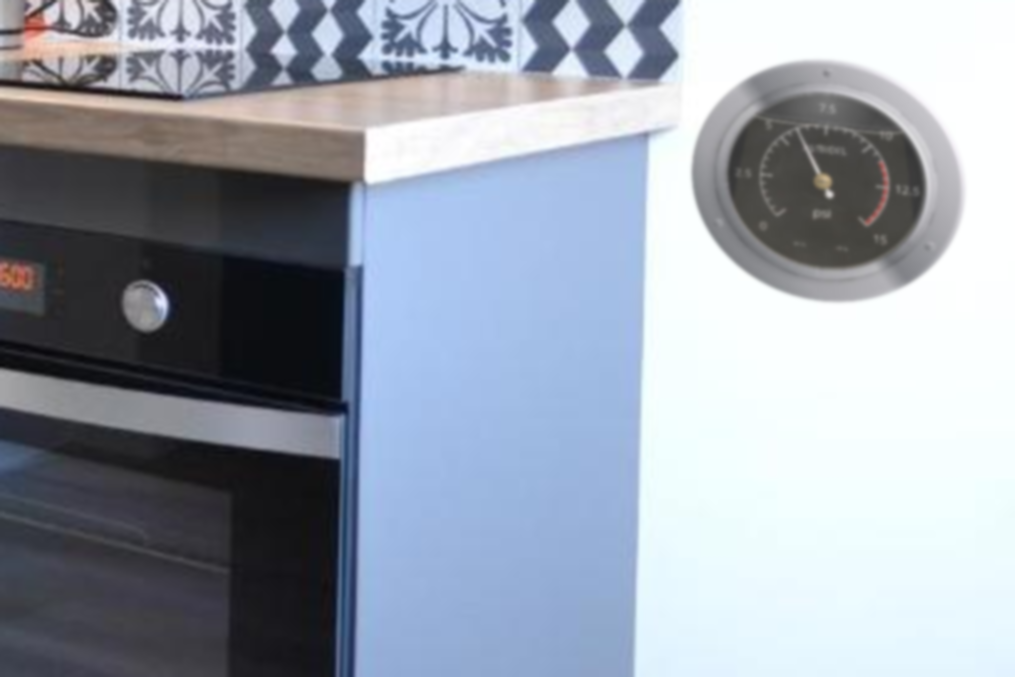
6 psi
